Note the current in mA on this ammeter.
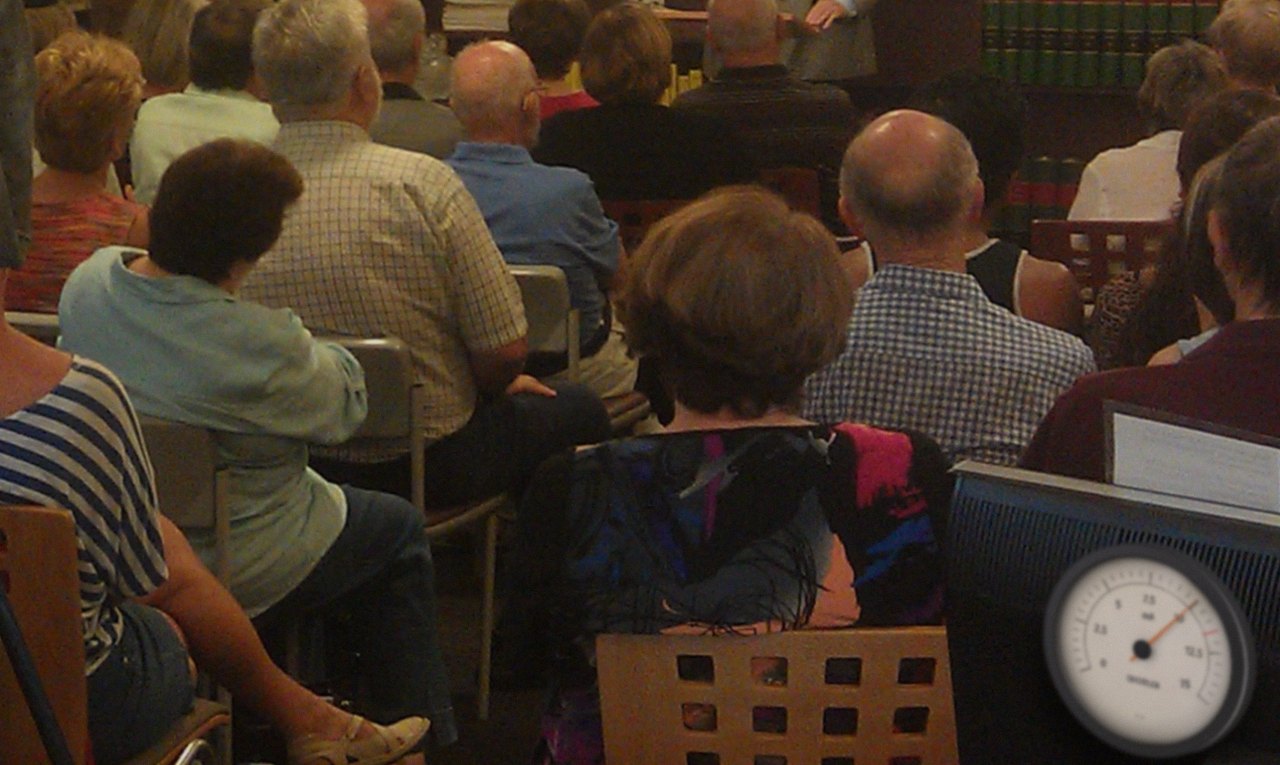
10 mA
